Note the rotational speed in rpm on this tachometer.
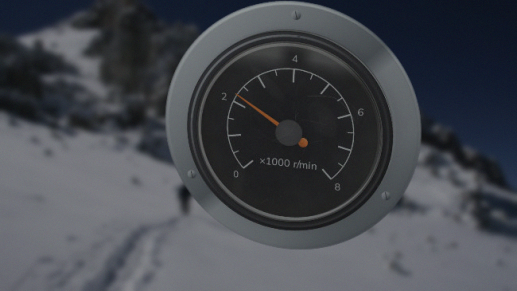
2250 rpm
